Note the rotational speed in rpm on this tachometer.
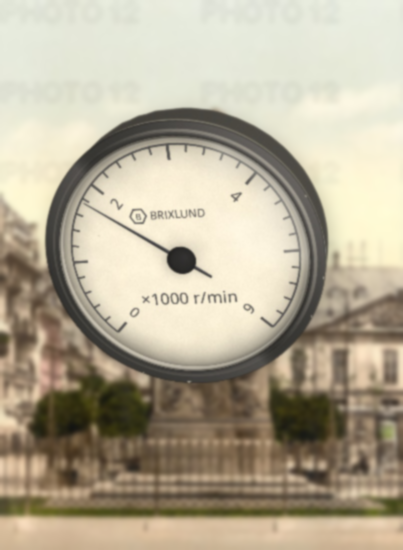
1800 rpm
